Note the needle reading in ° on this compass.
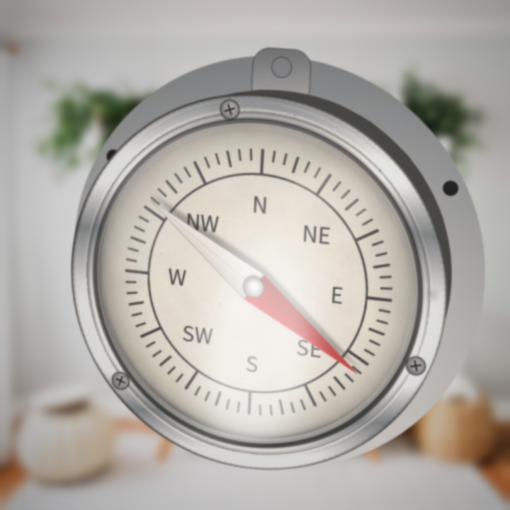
125 °
